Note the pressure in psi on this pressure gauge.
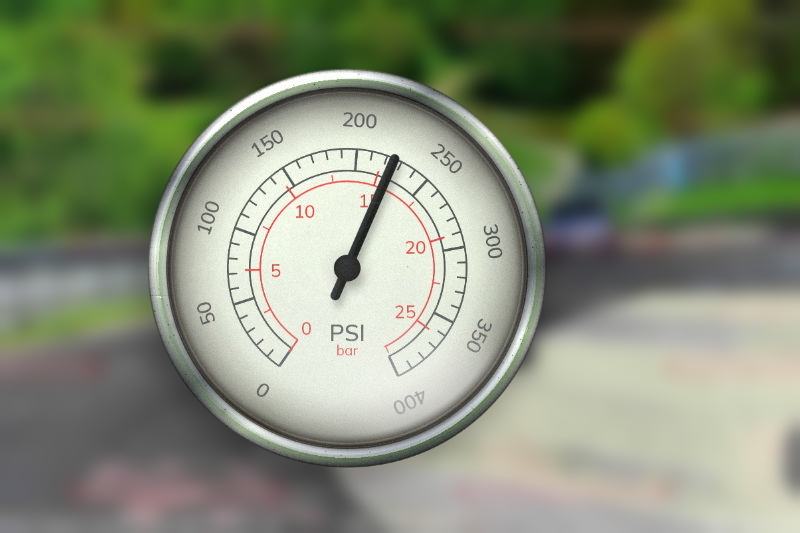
225 psi
